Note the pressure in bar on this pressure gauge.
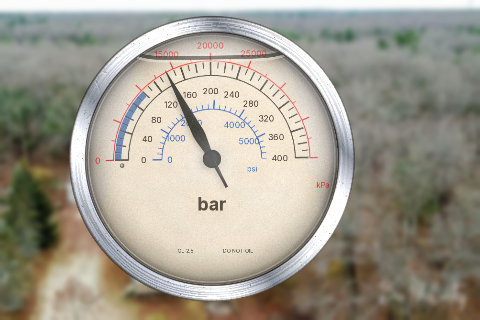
140 bar
